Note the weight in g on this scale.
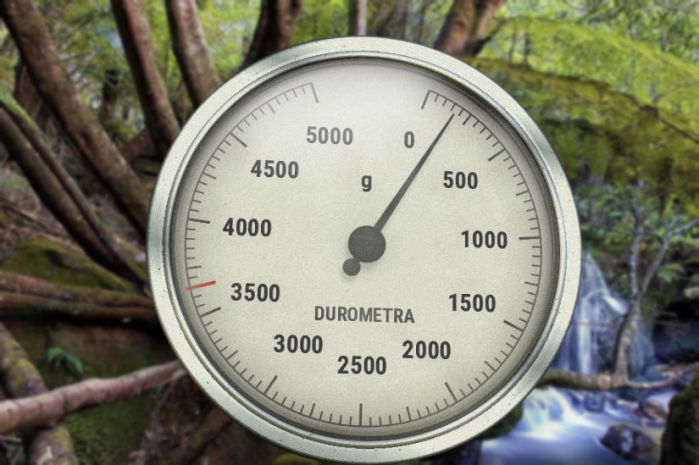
175 g
